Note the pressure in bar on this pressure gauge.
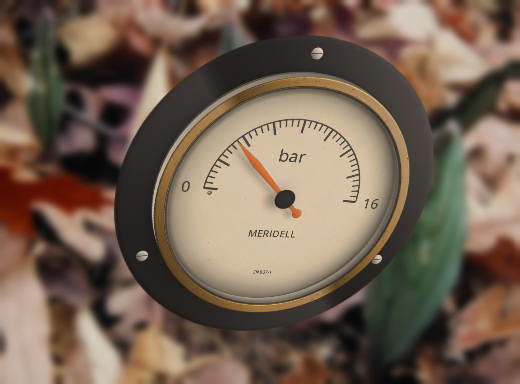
3.6 bar
